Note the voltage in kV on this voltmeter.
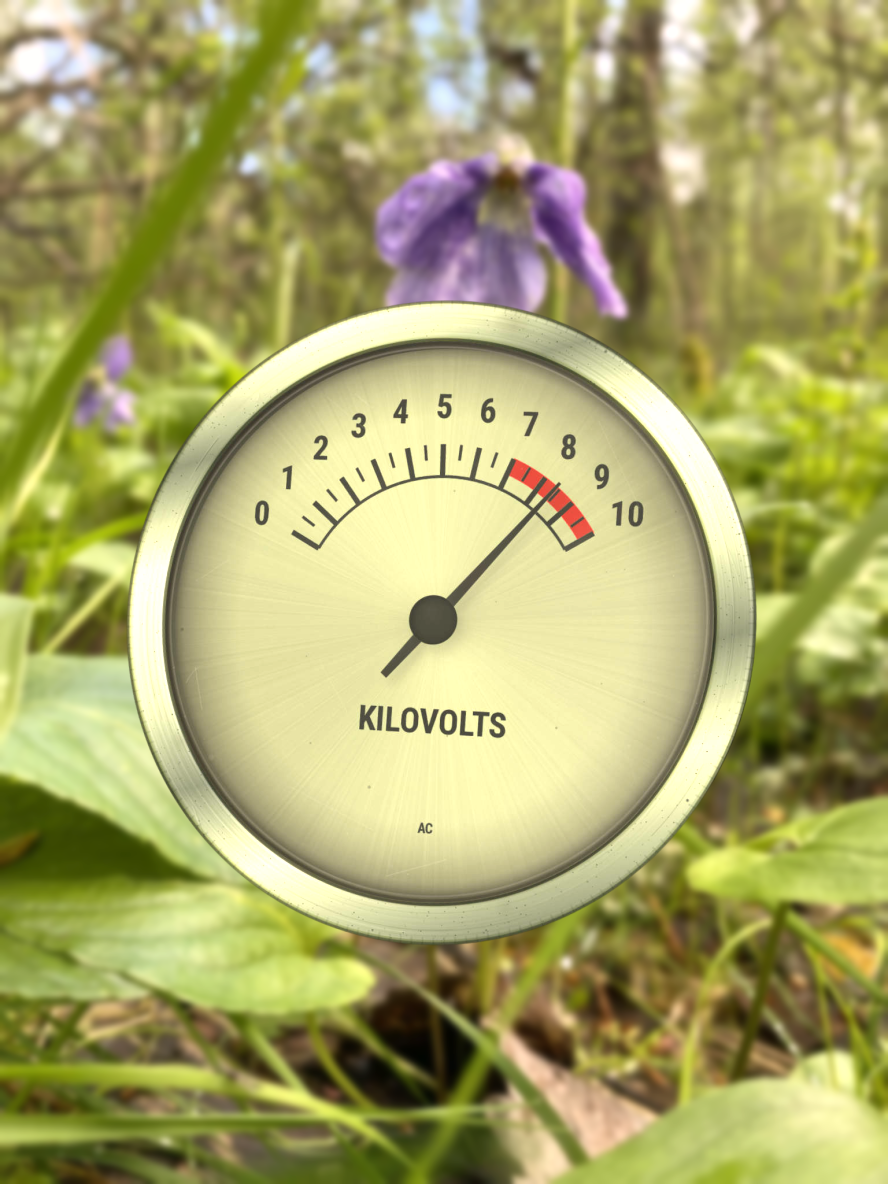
8.5 kV
